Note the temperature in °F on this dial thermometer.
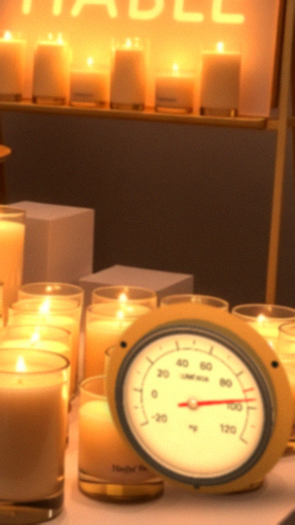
95 °F
